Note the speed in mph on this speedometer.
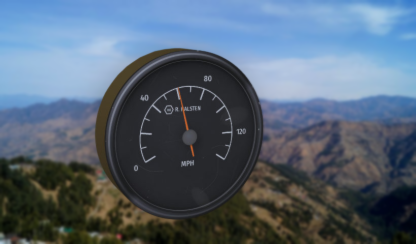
60 mph
